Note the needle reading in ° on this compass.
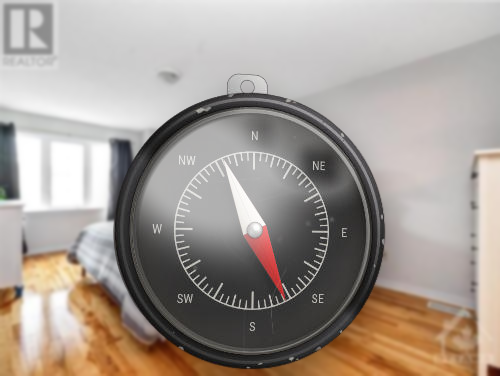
155 °
